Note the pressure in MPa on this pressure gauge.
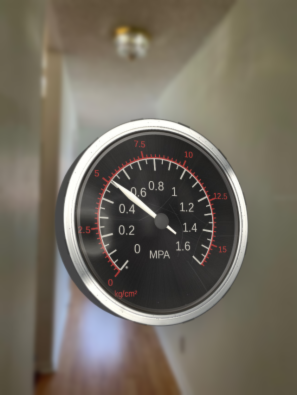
0.5 MPa
